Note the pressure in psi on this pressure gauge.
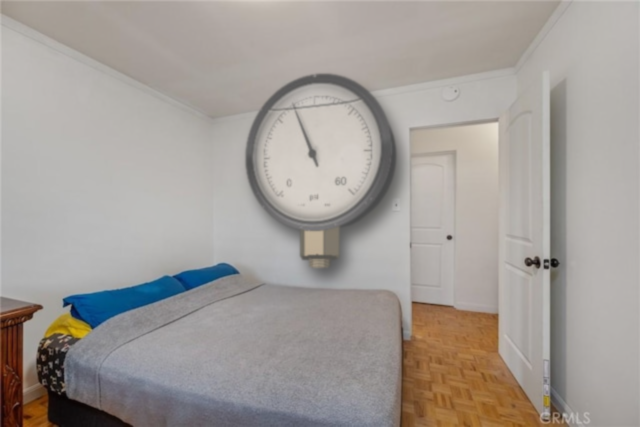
25 psi
